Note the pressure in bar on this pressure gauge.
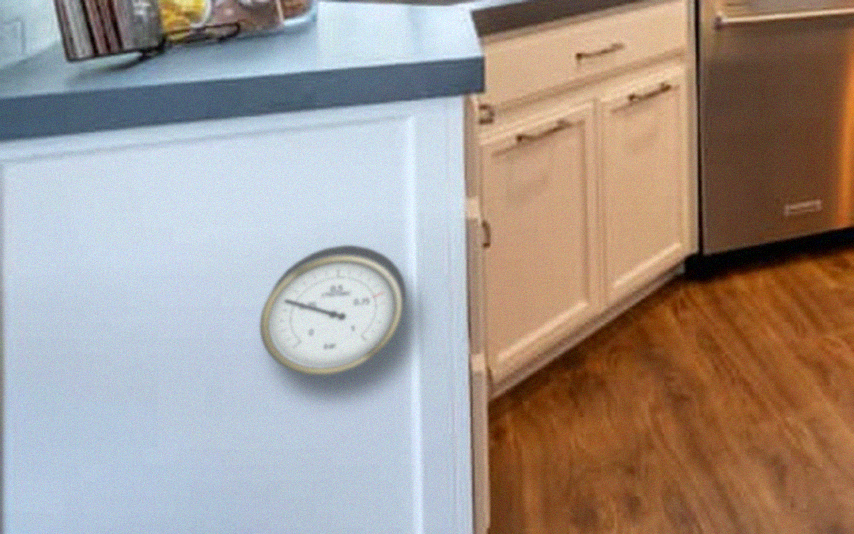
0.25 bar
